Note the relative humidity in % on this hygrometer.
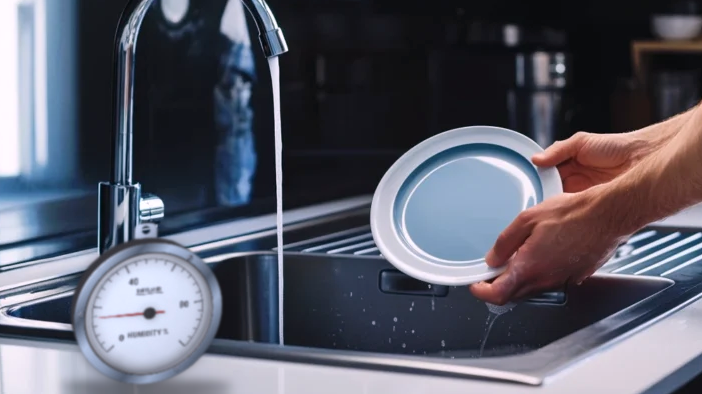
16 %
